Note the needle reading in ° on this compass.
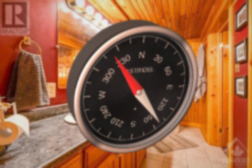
322.5 °
